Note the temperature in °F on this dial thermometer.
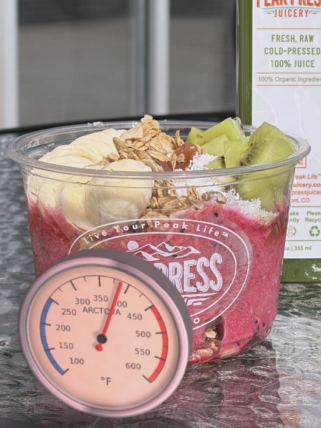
387.5 °F
